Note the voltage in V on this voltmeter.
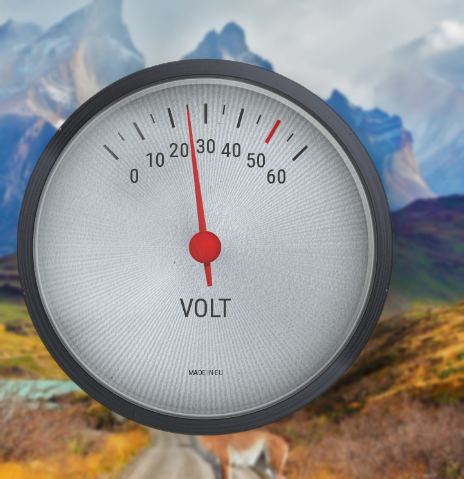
25 V
